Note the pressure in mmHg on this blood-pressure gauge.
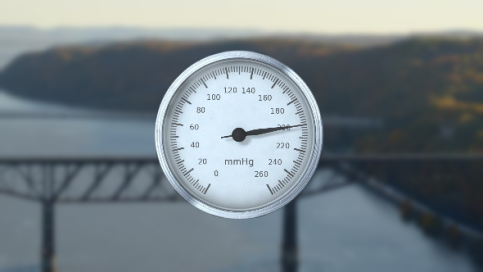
200 mmHg
